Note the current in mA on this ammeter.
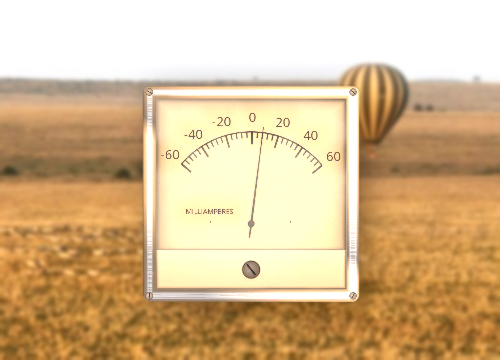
8 mA
